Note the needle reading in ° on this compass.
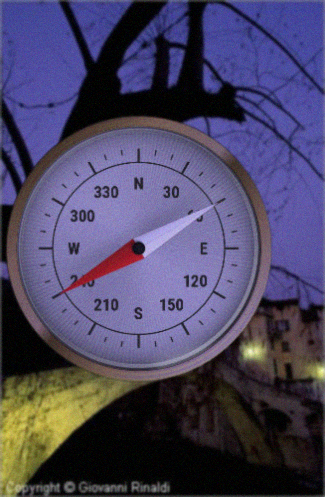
240 °
